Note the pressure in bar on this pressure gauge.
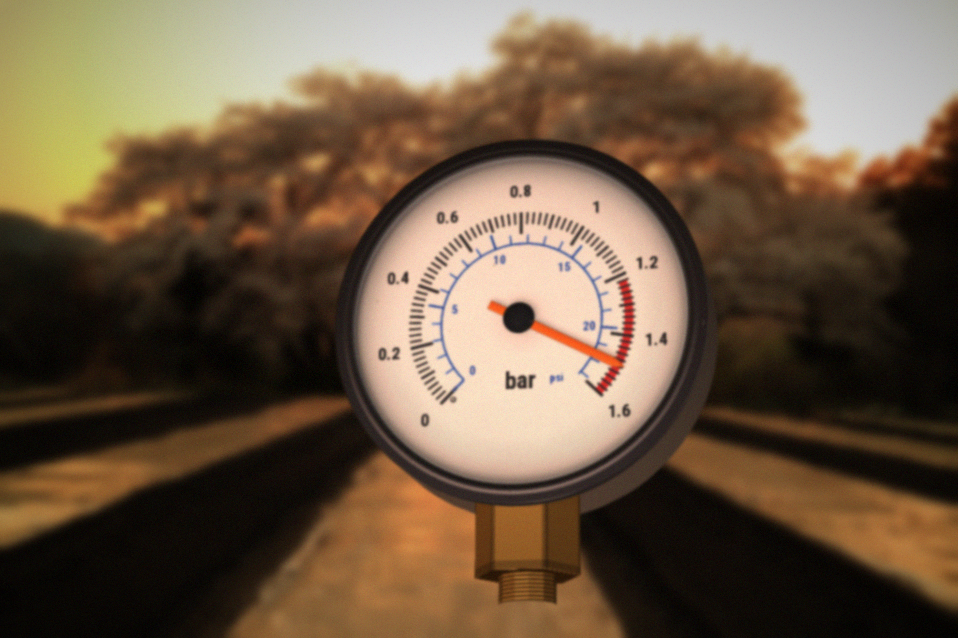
1.5 bar
